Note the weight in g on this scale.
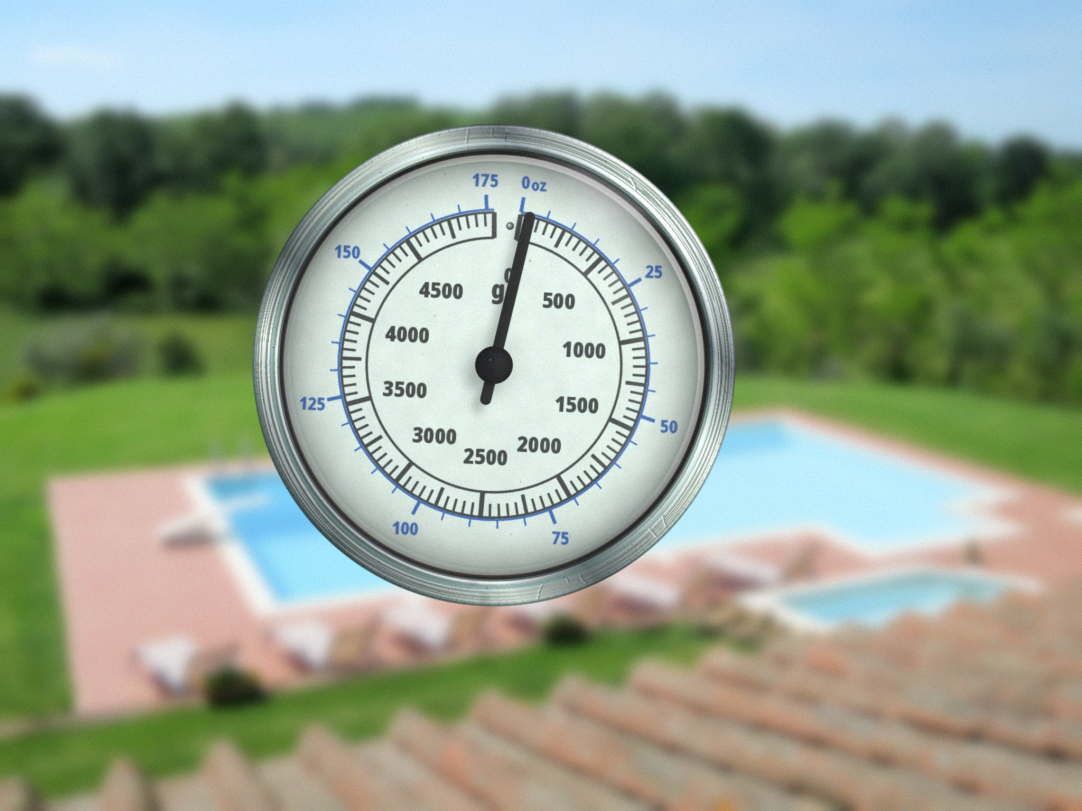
50 g
